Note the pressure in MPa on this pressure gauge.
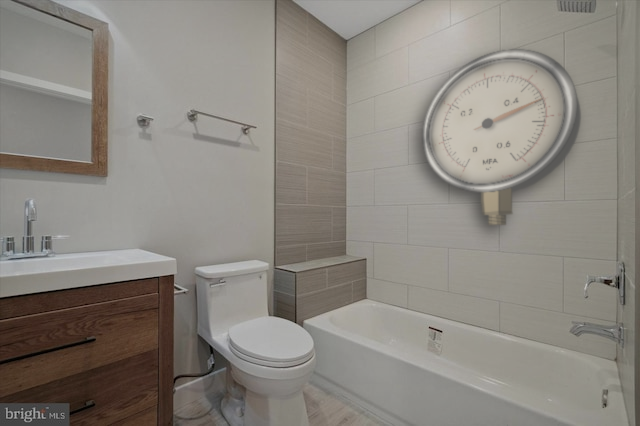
0.45 MPa
